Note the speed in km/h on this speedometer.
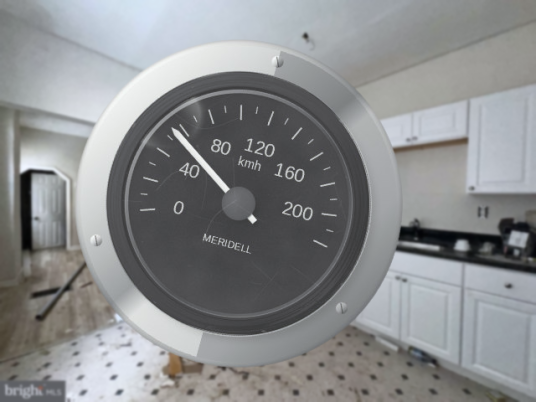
55 km/h
